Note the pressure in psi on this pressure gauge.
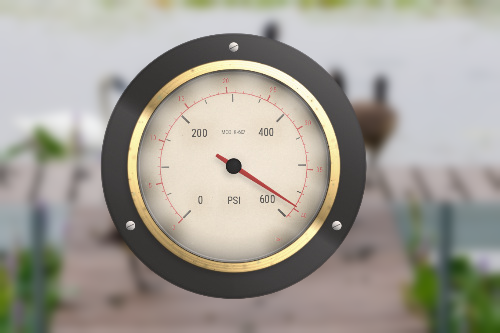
575 psi
